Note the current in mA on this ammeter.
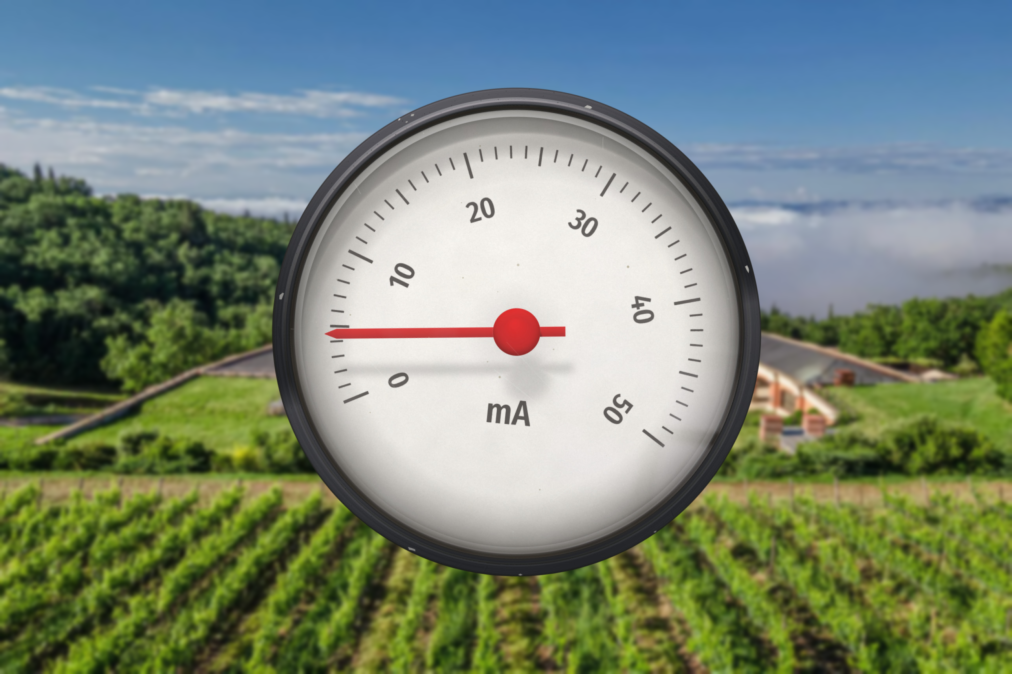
4.5 mA
